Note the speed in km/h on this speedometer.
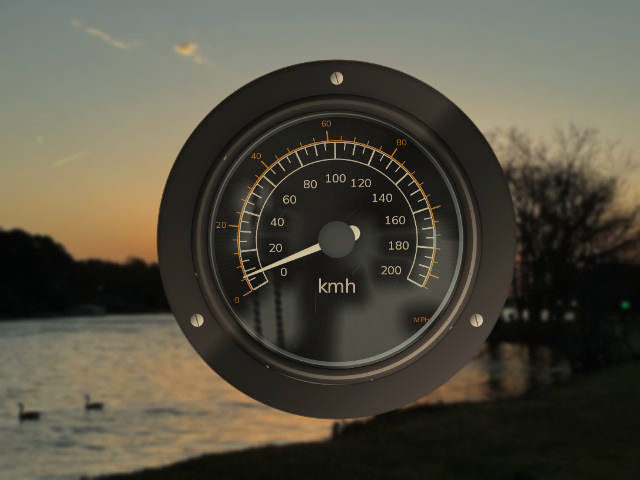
7.5 km/h
